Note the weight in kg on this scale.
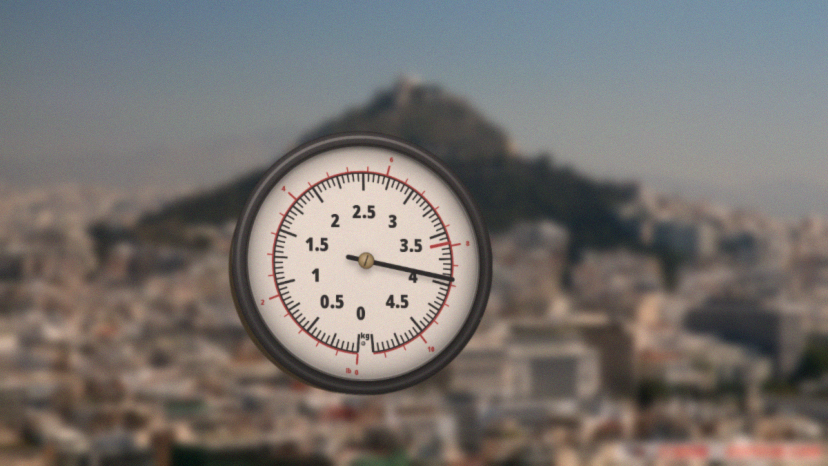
3.95 kg
